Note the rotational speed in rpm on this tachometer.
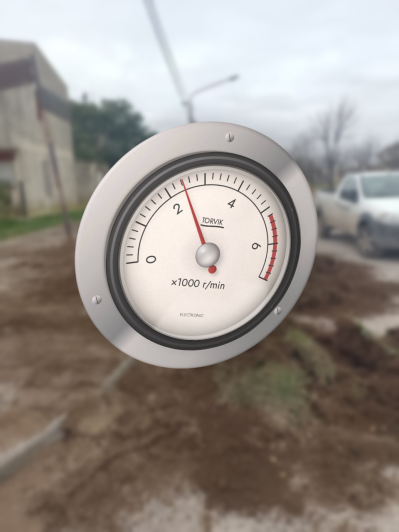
2400 rpm
